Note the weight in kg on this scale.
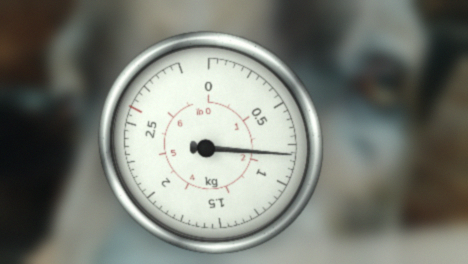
0.8 kg
